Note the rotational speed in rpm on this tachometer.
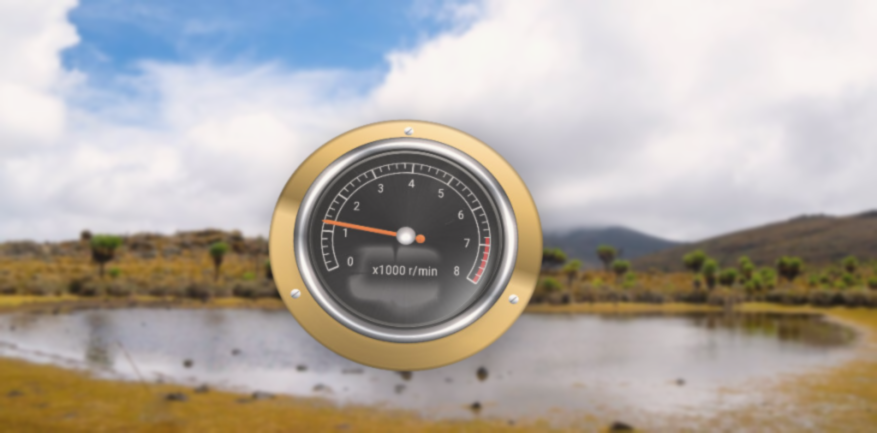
1200 rpm
